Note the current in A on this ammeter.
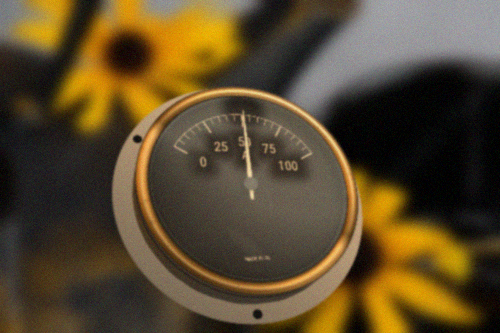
50 A
